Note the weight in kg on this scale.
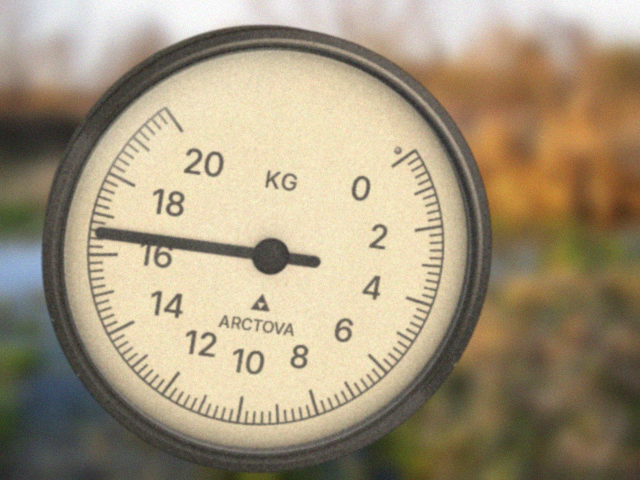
16.6 kg
